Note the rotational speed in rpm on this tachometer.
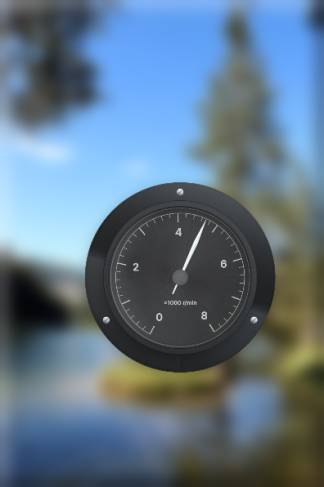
4700 rpm
